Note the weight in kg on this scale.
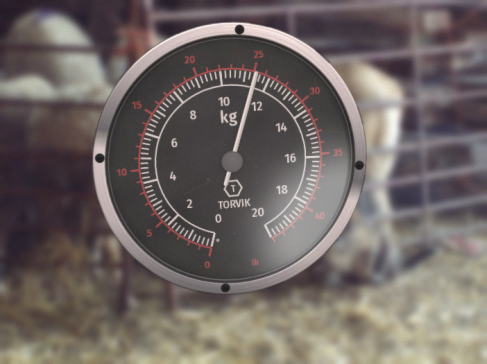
11.4 kg
